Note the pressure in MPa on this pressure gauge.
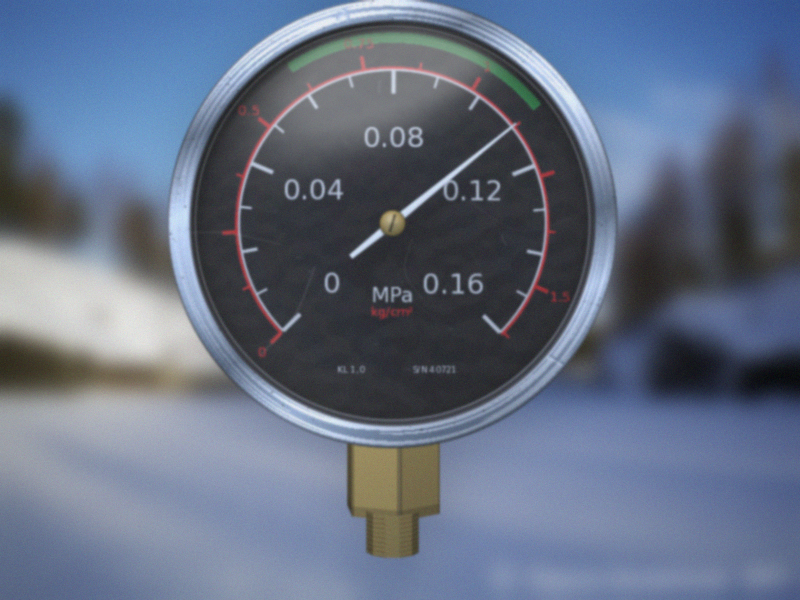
0.11 MPa
